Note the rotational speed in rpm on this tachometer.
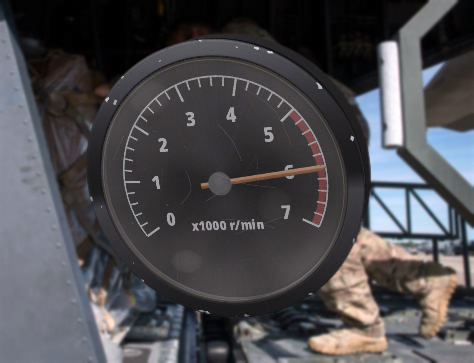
6000 rpm
